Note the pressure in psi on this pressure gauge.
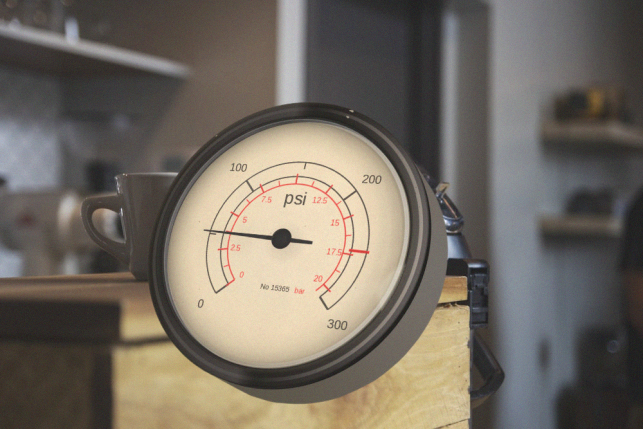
50 psi
